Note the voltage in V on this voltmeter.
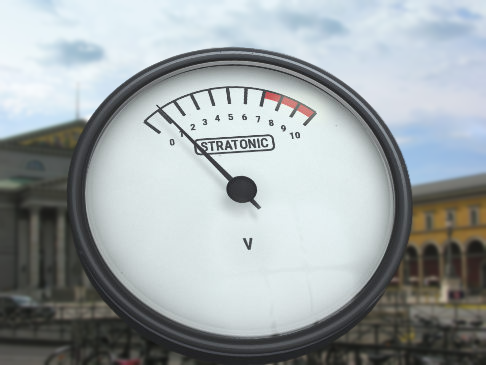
1 V
